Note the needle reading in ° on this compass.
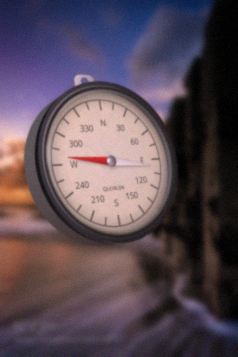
277.5 °
